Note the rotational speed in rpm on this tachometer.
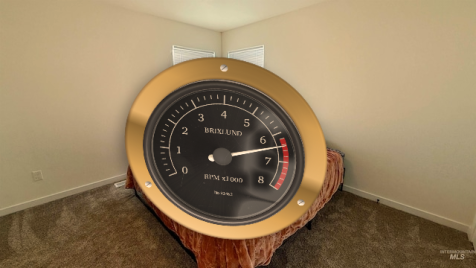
6400 rpm
